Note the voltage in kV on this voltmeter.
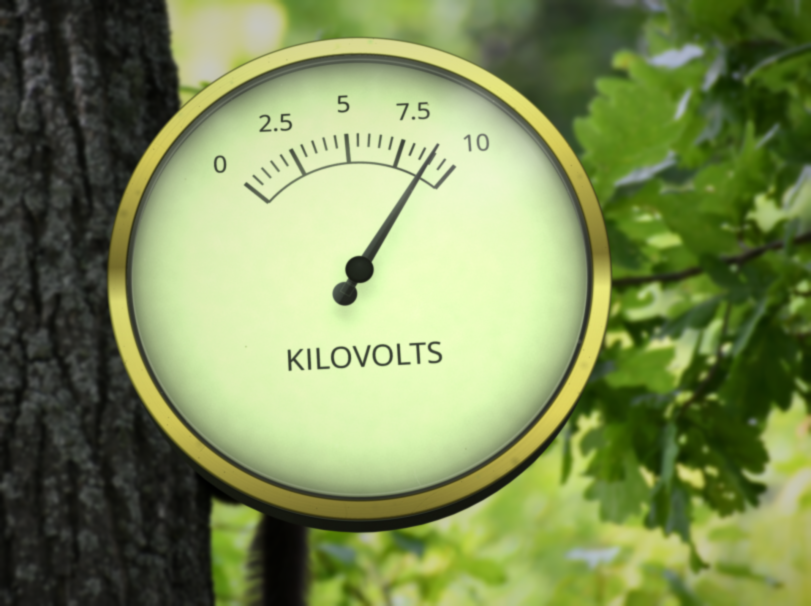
9 kV
